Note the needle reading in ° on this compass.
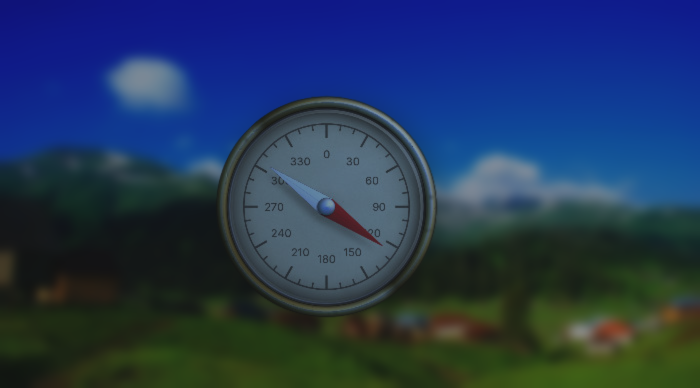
125 °
